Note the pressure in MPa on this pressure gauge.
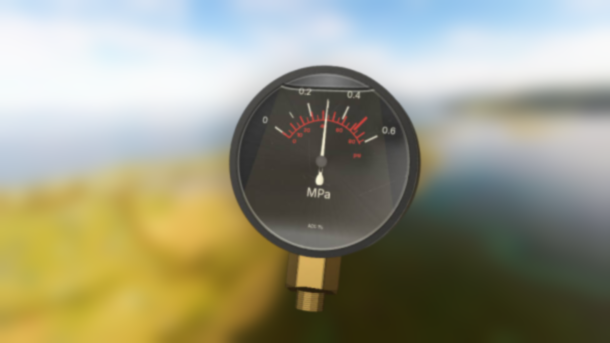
0.3 MPa
